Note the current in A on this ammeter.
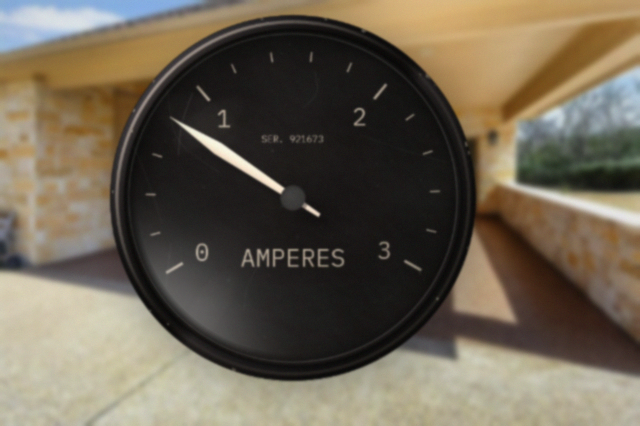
0.8 A
